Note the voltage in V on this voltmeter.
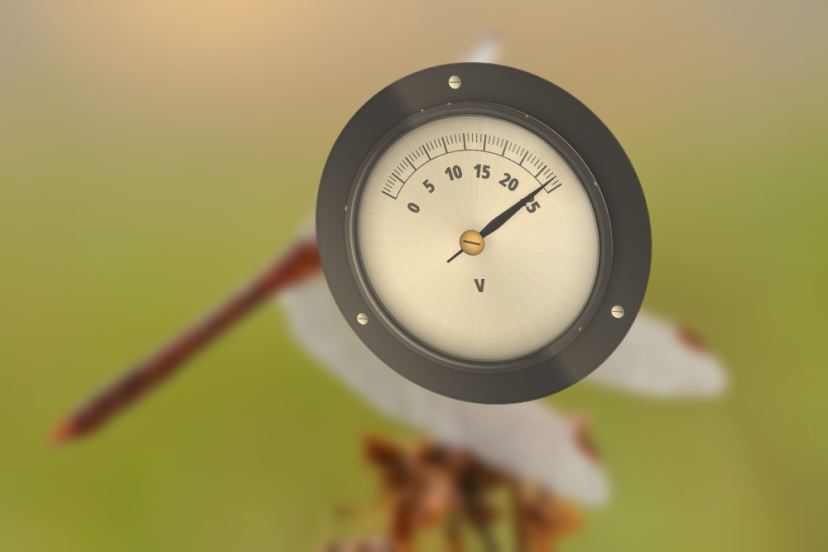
24 V
